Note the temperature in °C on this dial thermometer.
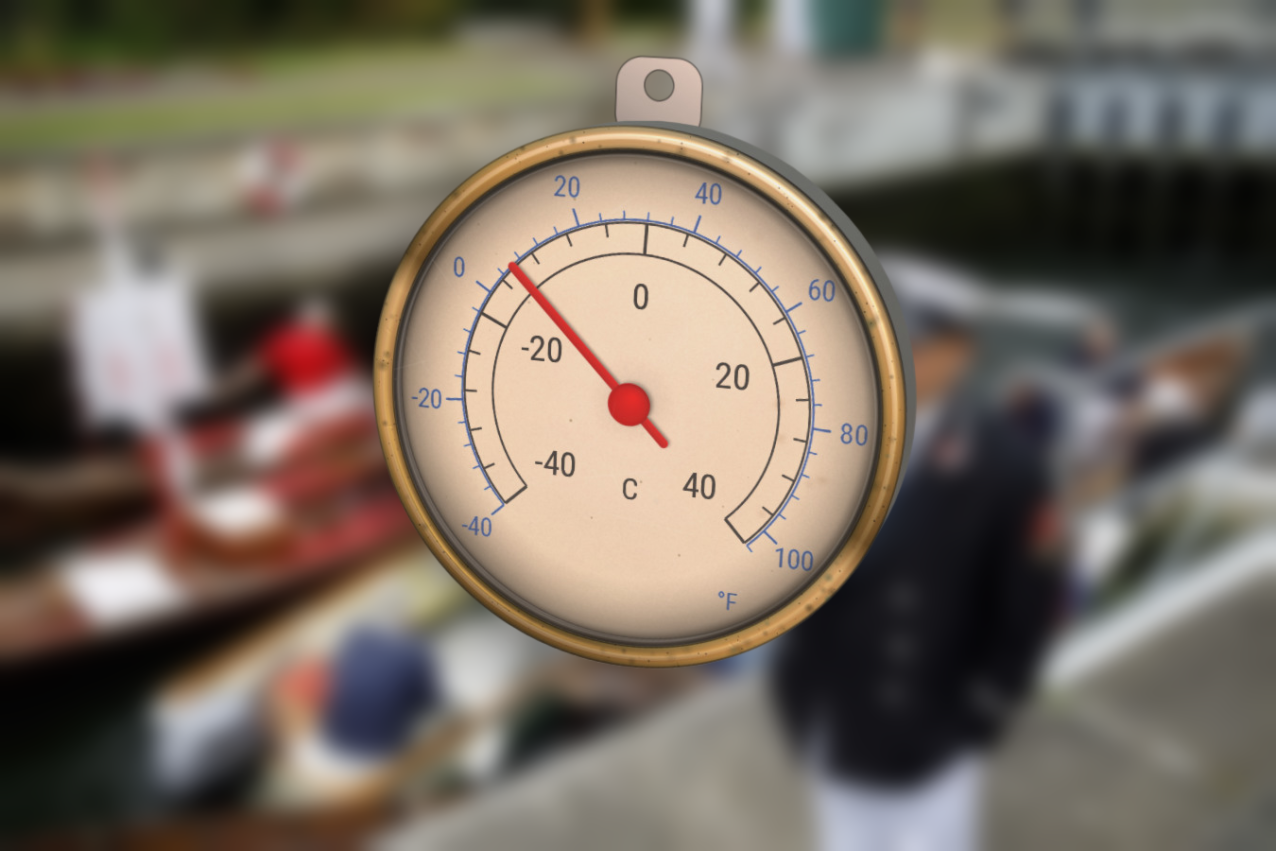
-14 °C
